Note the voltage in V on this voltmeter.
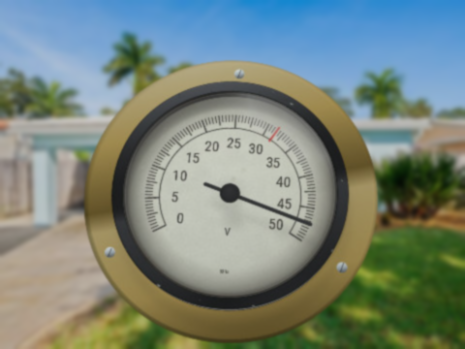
47.5 V
